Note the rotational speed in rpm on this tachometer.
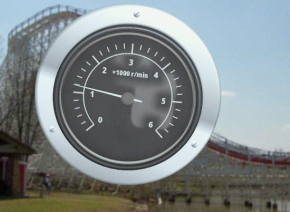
1200 rpm
